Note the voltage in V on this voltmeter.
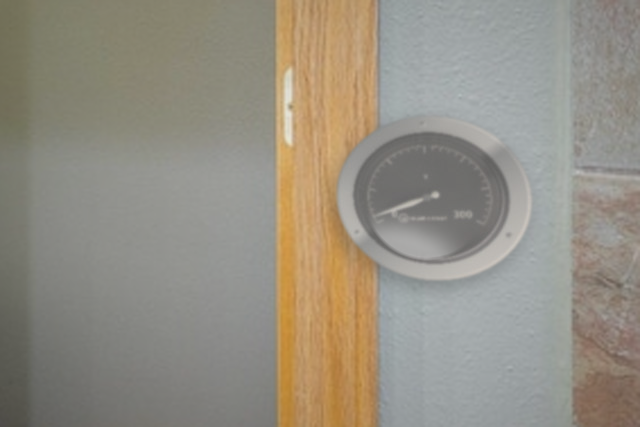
10 V
